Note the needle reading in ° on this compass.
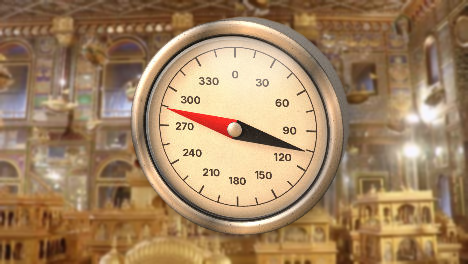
285 °
